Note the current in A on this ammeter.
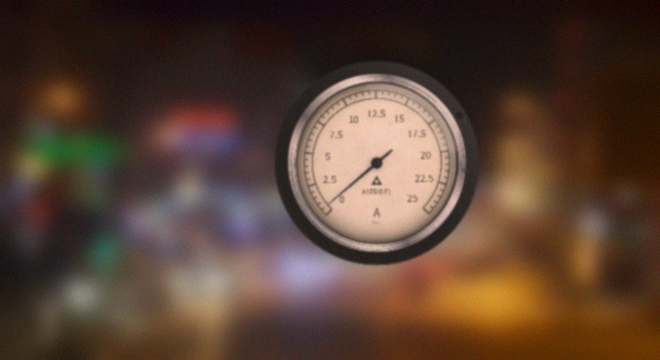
0.5 A
